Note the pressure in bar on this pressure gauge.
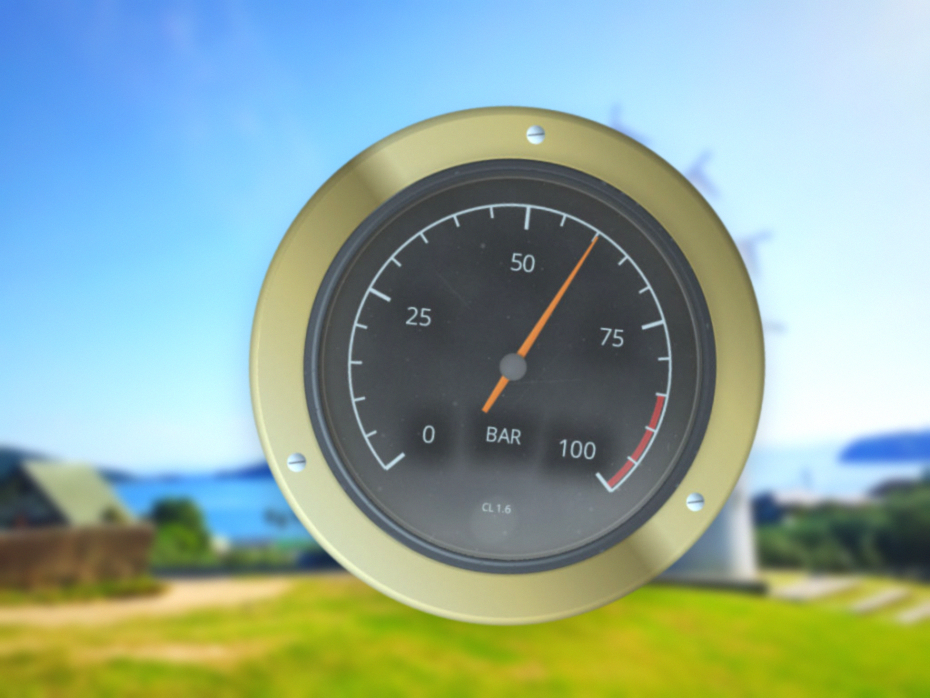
60 bar
